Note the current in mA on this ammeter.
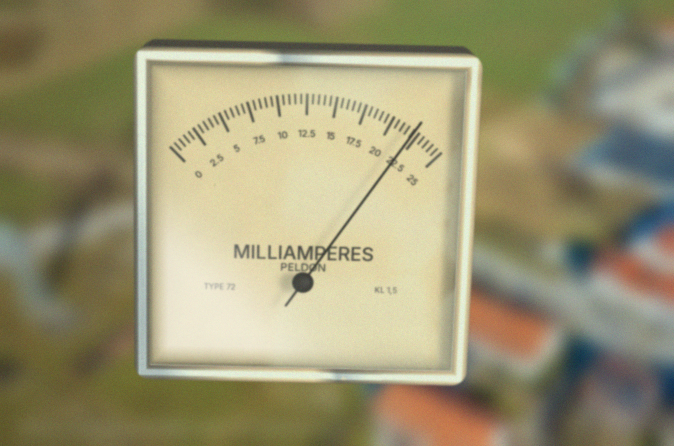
22 mA
